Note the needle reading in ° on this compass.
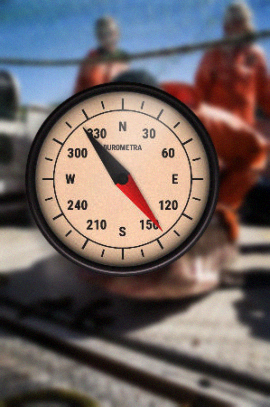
142.5 °
